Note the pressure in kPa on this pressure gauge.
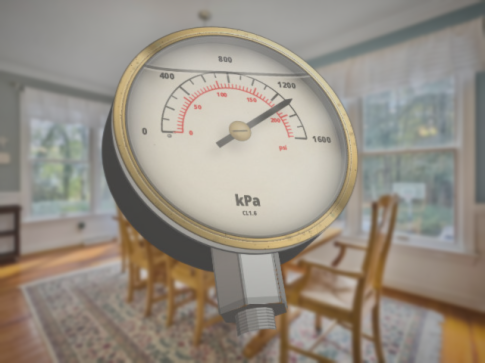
1300 kPa
